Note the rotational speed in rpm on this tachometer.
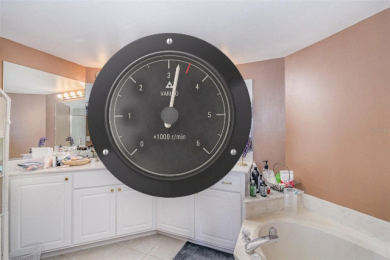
3250 rpm
